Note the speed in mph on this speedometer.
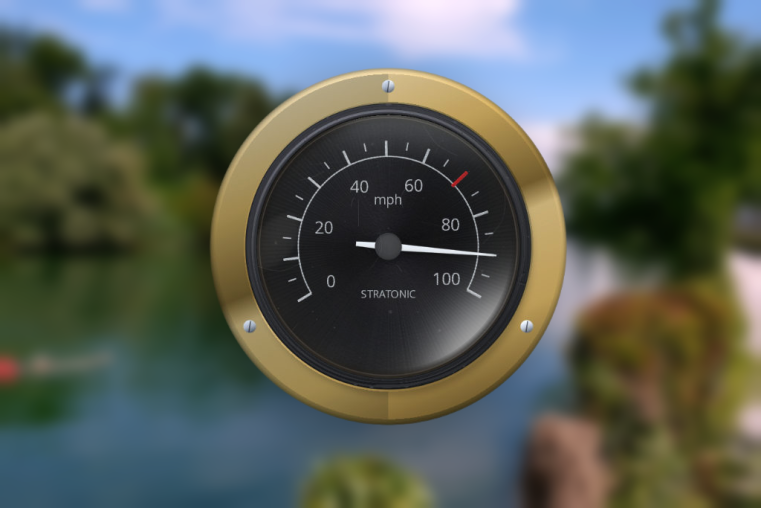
90 mph
